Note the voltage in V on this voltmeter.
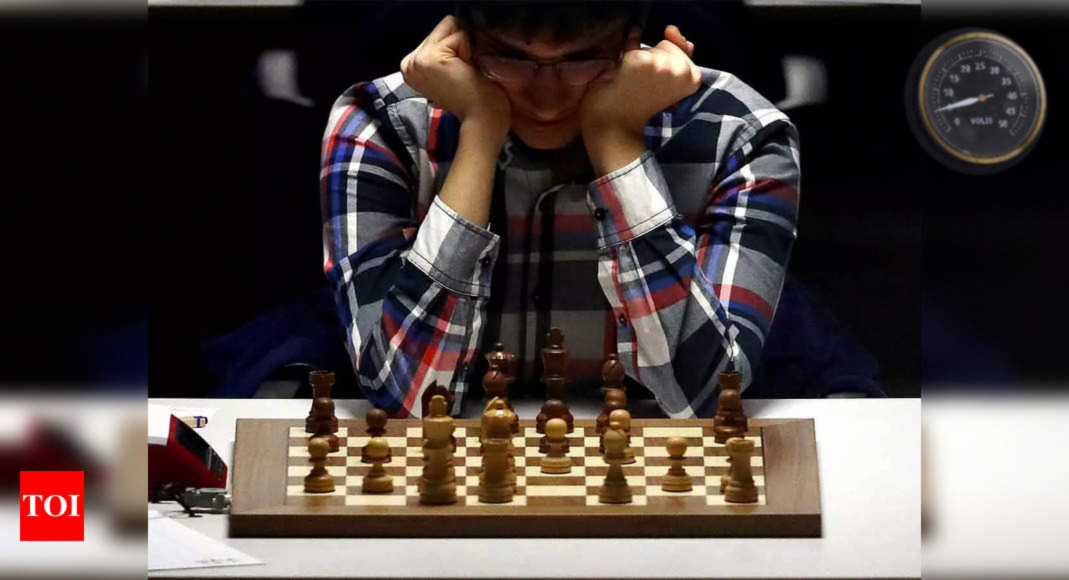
5 V
